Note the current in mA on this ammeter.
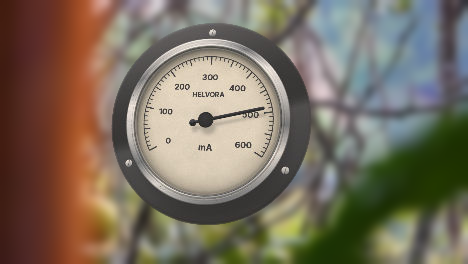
490 mA
